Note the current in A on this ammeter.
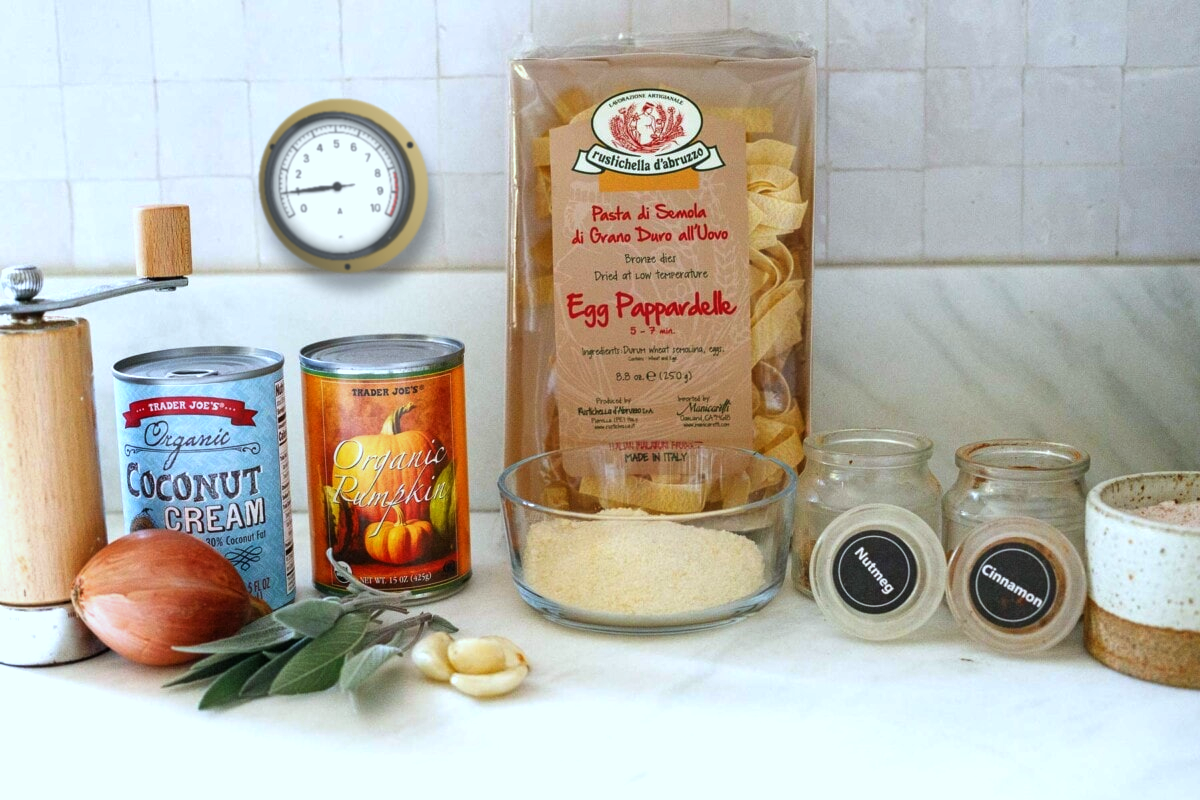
1 A
